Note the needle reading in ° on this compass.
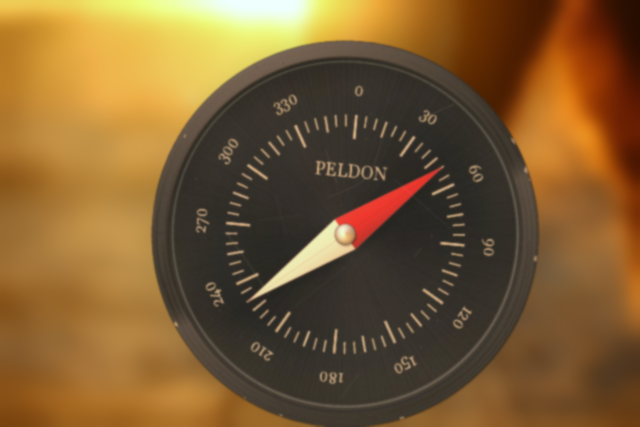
50 °
